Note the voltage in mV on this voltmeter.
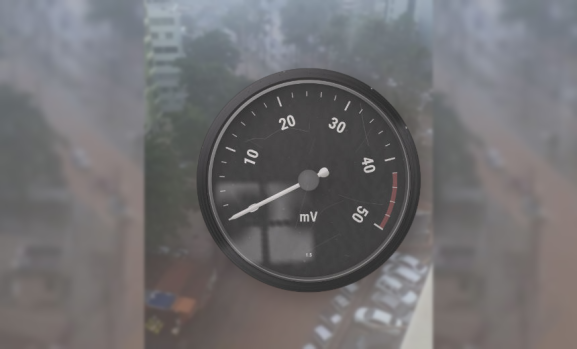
0 mV
